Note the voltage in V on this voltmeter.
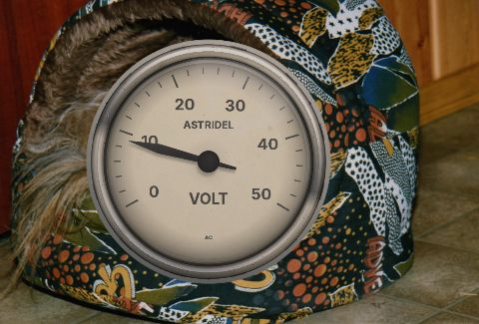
9 V
